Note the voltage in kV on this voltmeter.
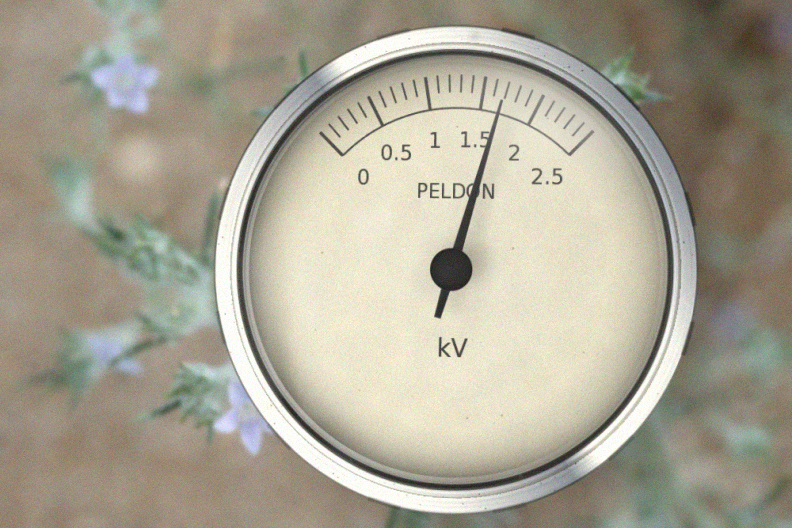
1.7 kV
